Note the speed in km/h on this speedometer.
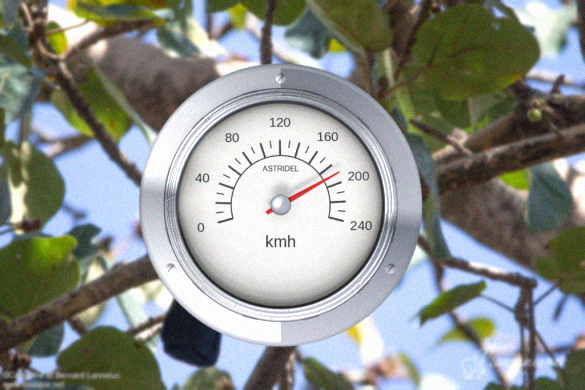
190 km/h
